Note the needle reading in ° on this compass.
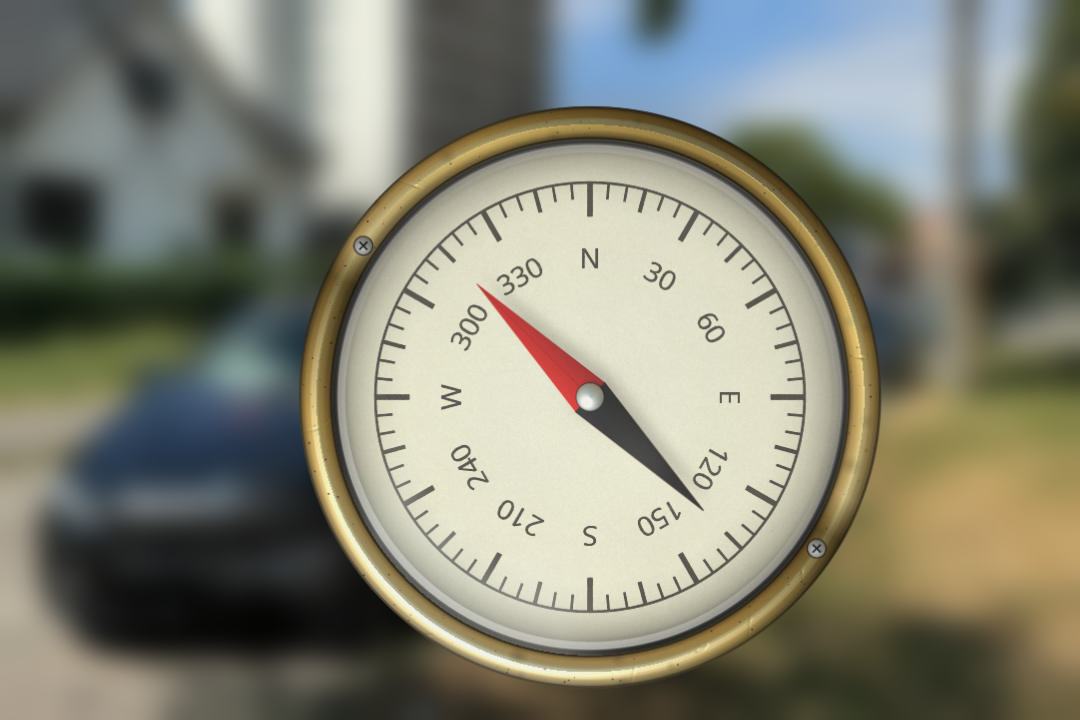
315 °
